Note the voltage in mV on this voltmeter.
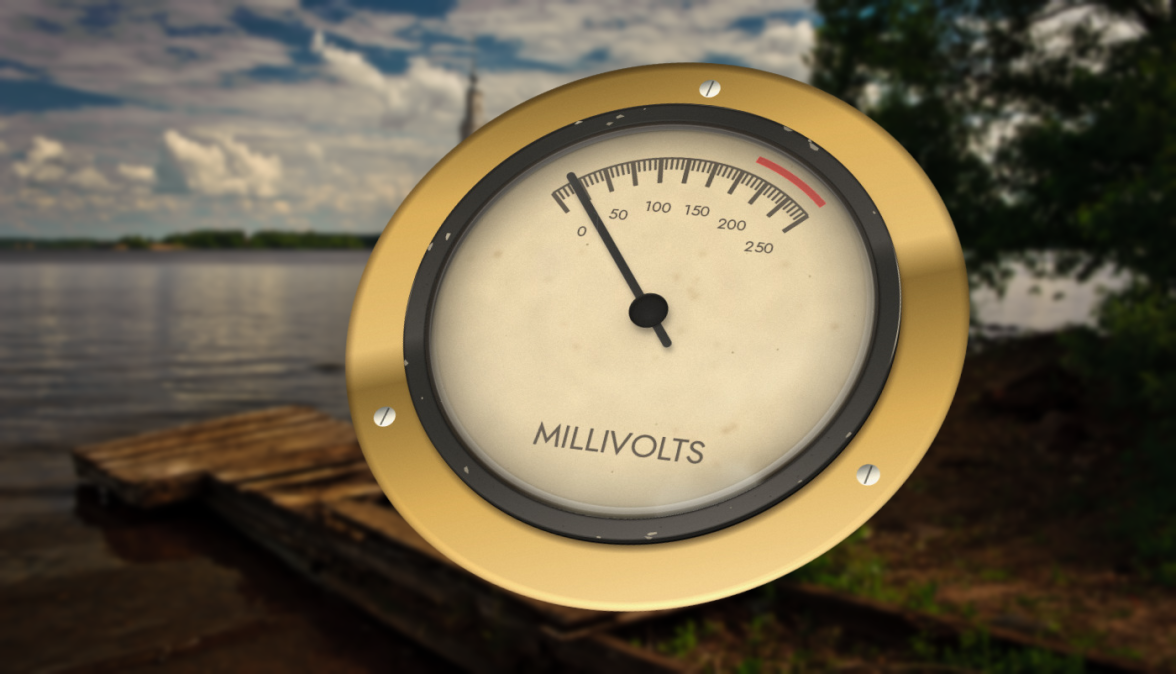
20 mV
